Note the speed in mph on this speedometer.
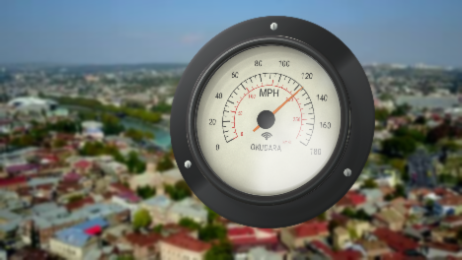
125 mph
